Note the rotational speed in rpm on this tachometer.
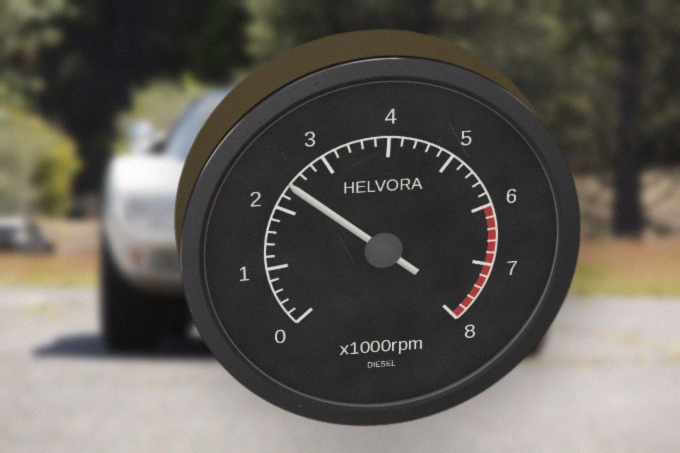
2400 rpm
